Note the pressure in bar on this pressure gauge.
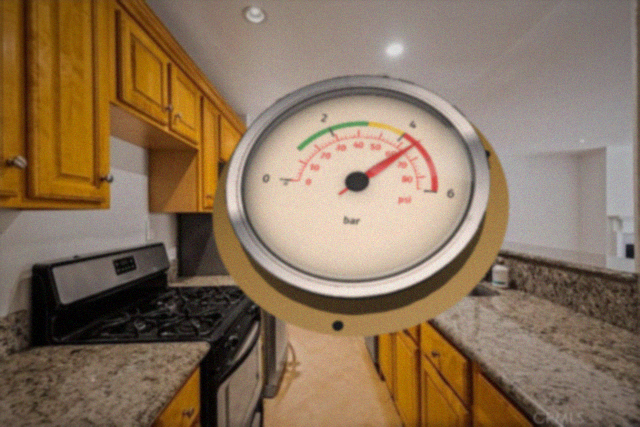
4.5 bar
